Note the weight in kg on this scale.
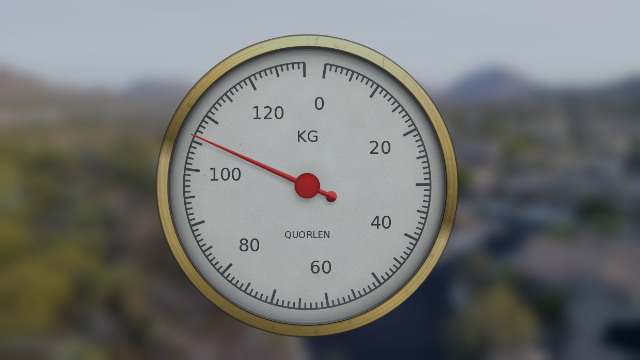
106 kg
